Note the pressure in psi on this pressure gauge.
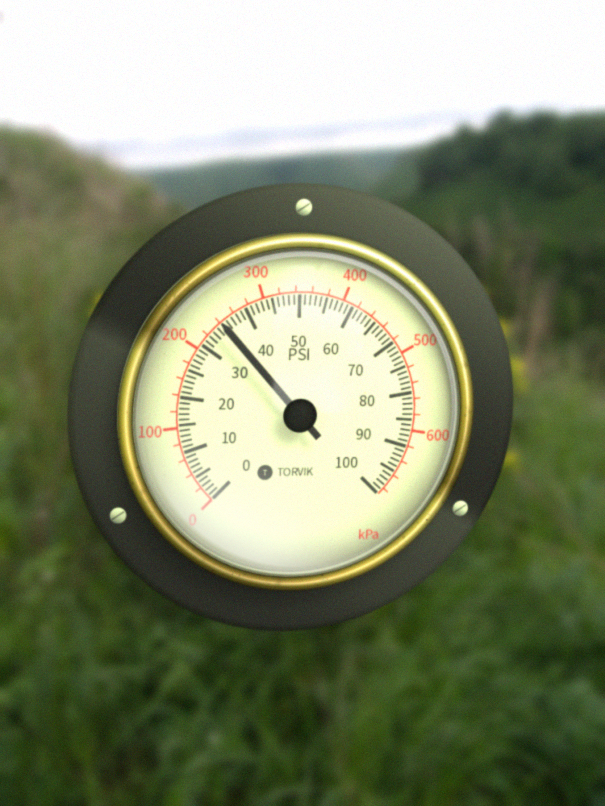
35 psi
